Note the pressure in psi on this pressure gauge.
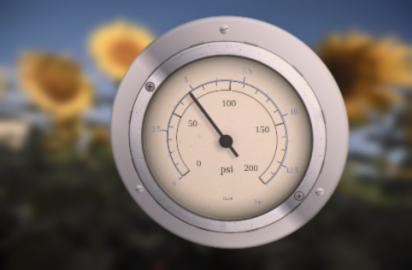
70 psi
